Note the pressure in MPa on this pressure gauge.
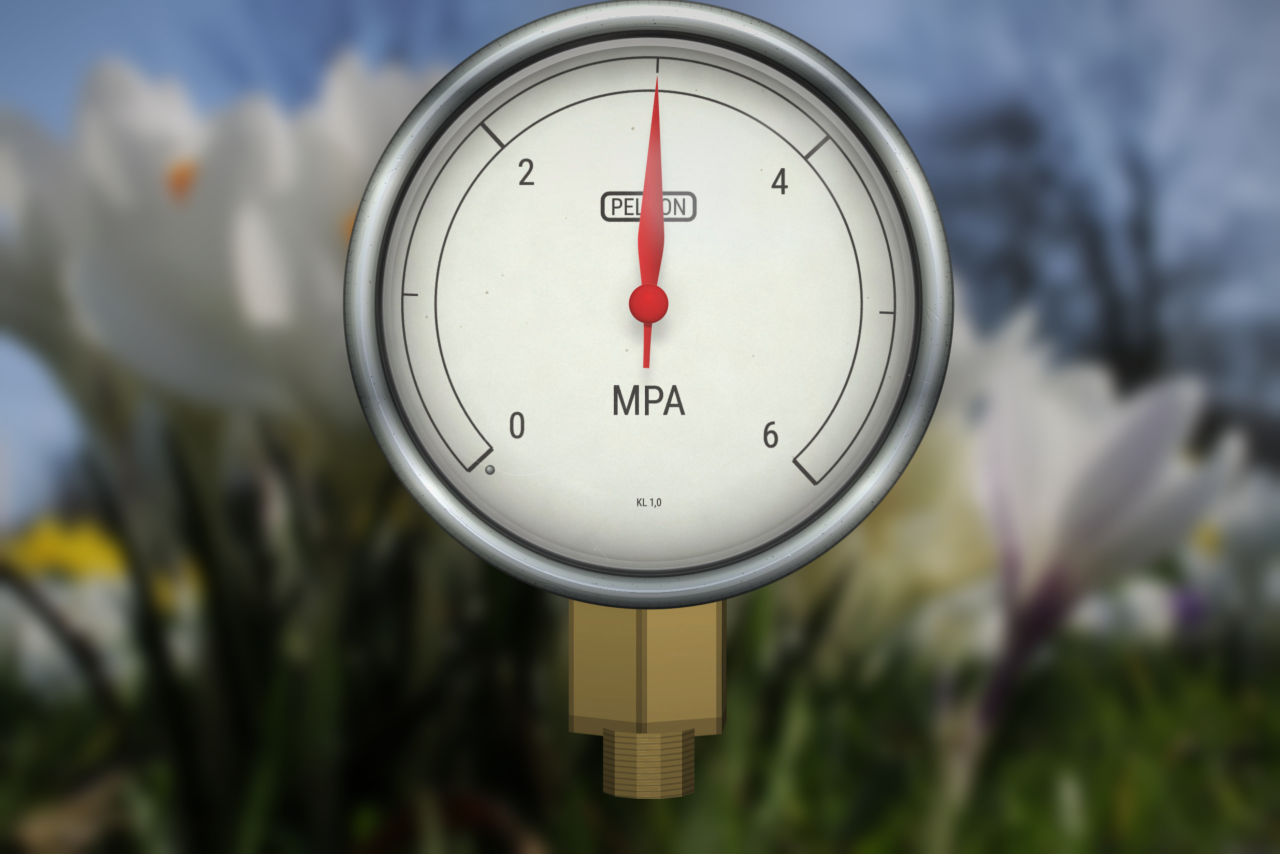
3 MPa
